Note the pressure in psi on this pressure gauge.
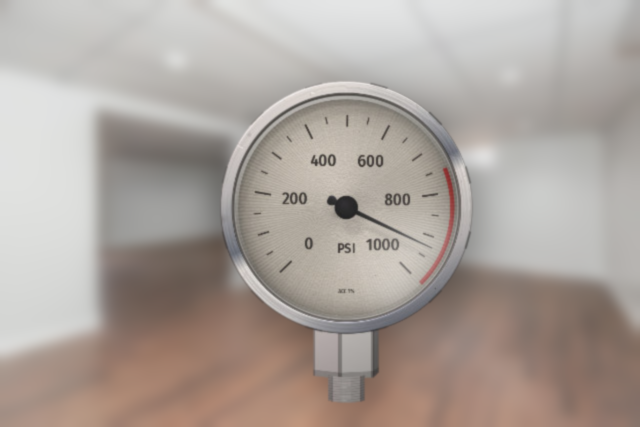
925 psi
